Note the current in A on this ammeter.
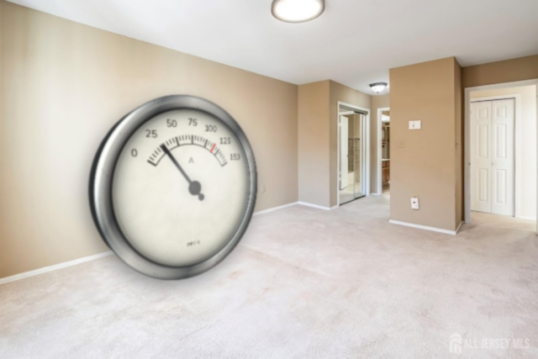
25 A
